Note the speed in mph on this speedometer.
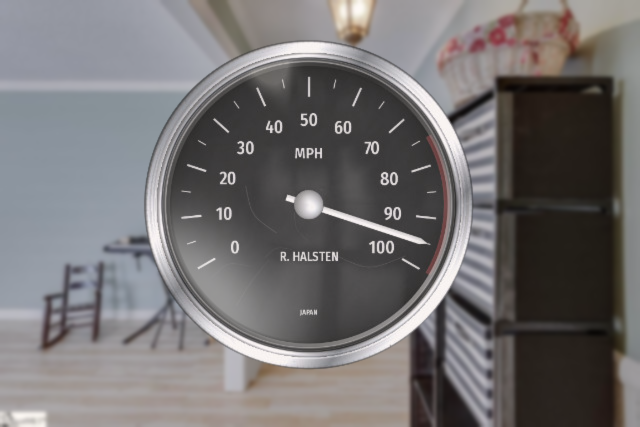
95 mph
